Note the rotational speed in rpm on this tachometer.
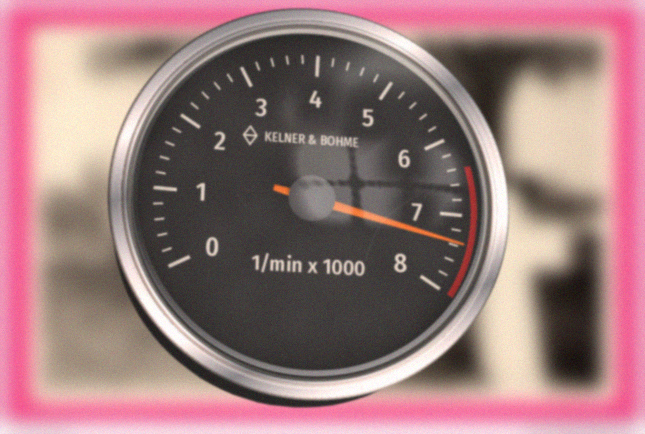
7400 rpm
